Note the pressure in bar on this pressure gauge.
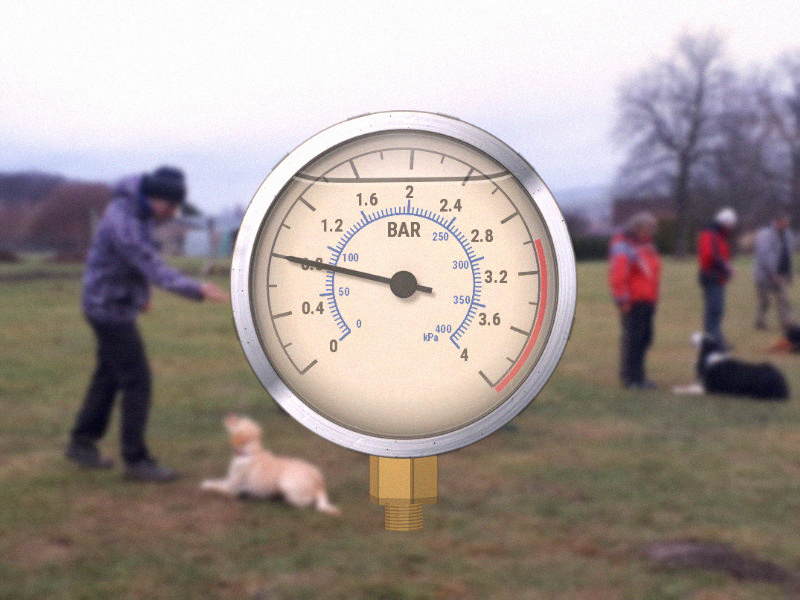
0.8 bar
